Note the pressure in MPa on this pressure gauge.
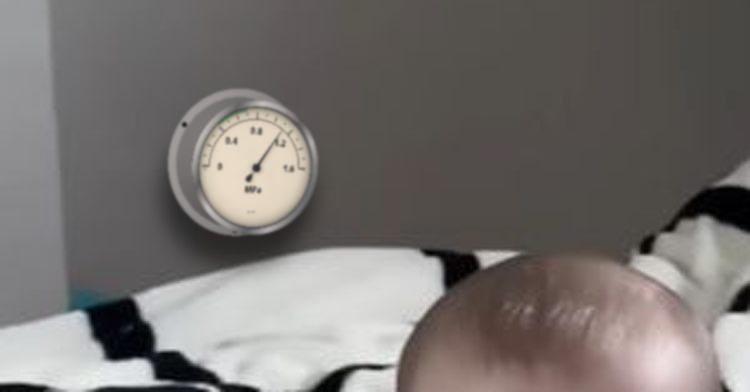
1.1 MPa
